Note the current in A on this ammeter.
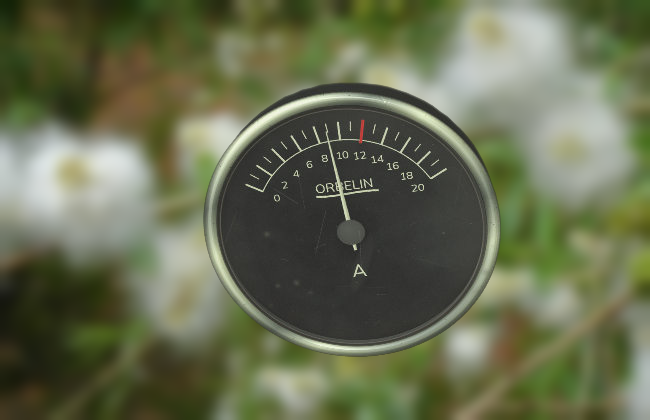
9 A
